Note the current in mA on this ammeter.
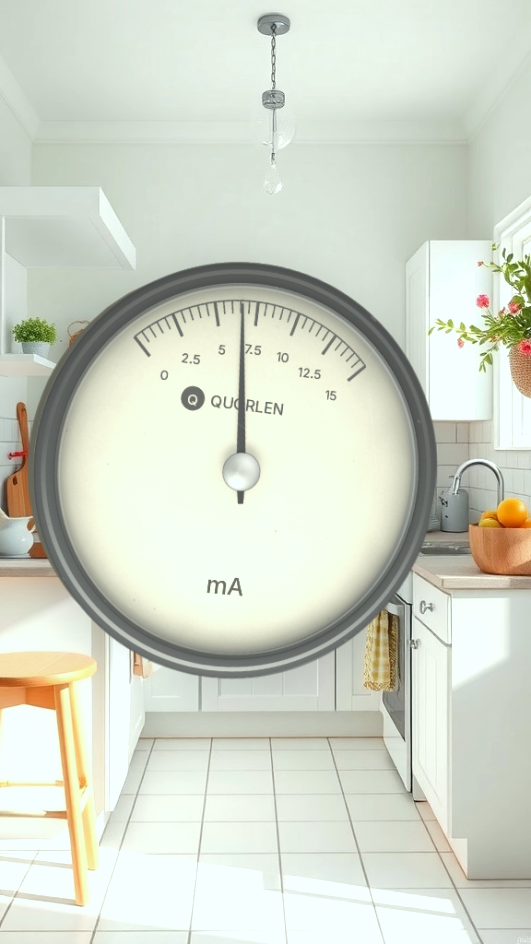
6.5 mA
